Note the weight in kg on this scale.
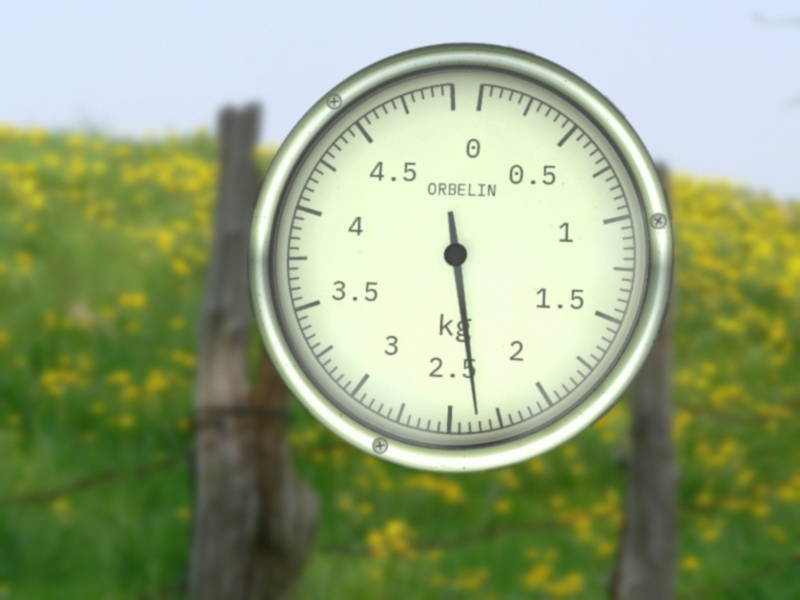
2.35 kg
